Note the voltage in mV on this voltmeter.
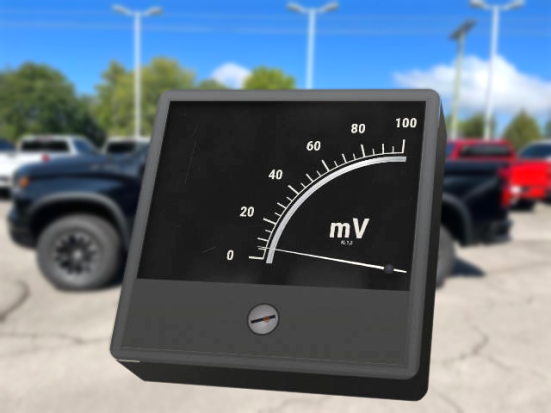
5 mV
